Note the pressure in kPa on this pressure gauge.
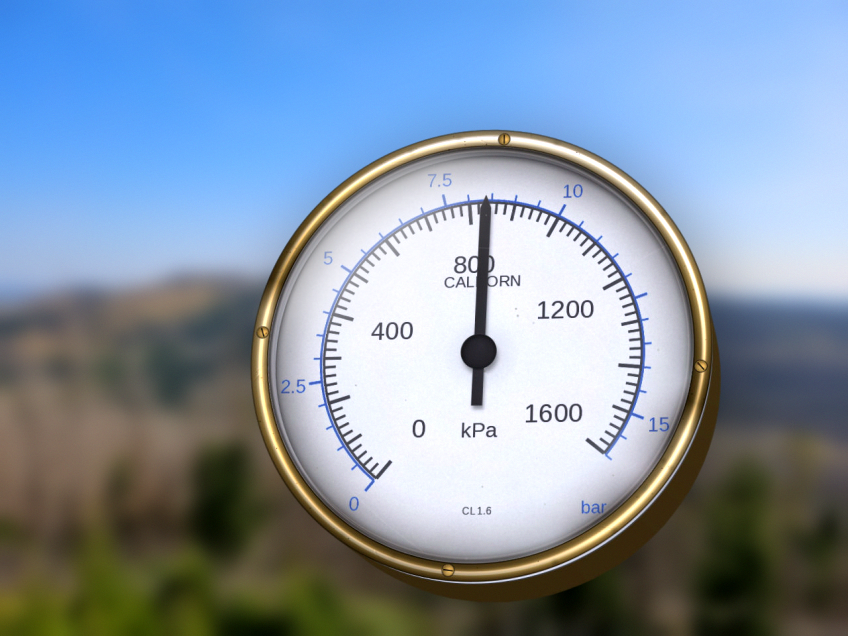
840 kPa
